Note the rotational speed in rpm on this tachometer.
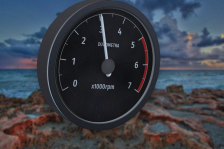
3000 rpm
